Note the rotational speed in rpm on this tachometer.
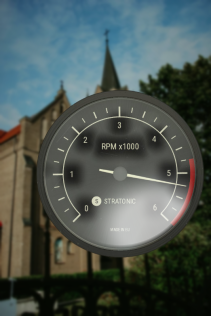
5250 rpm
